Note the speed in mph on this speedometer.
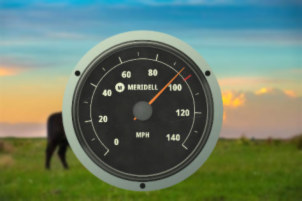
95 mph
